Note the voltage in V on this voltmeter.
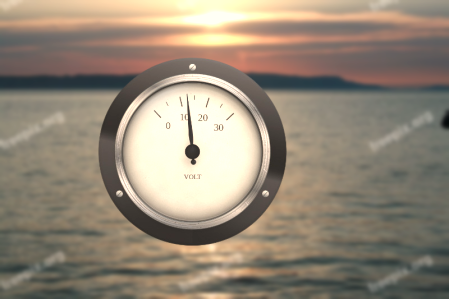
12.5 V
